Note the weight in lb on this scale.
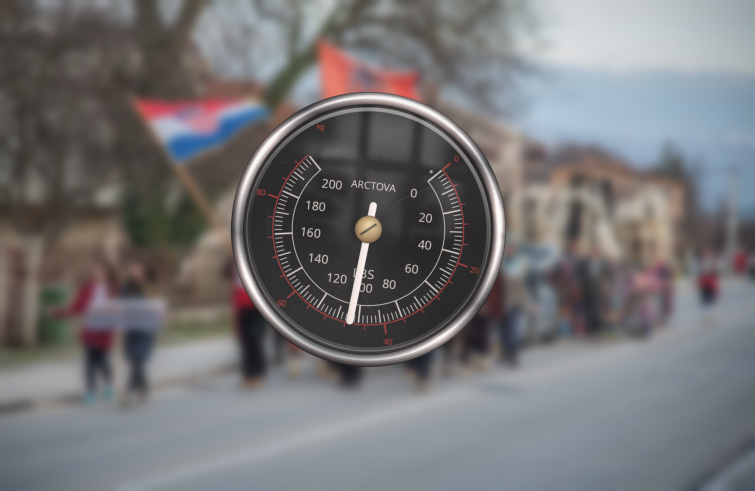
104 lb
